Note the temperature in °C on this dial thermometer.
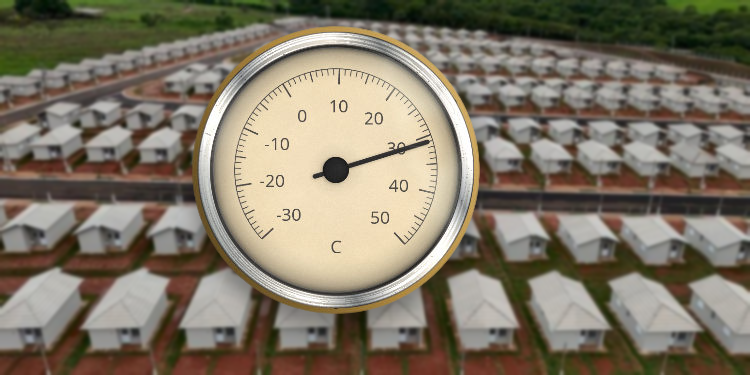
31 °C
